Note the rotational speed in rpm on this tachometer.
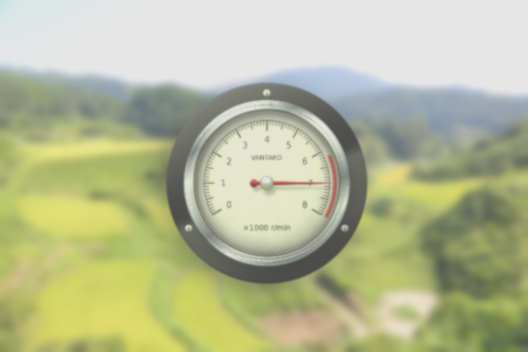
7000 rpm
